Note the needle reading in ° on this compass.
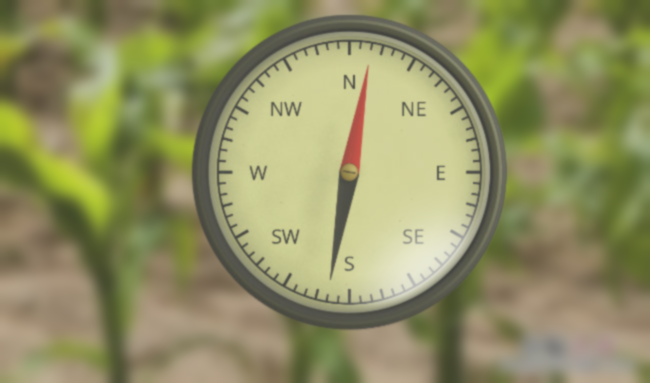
10 °
